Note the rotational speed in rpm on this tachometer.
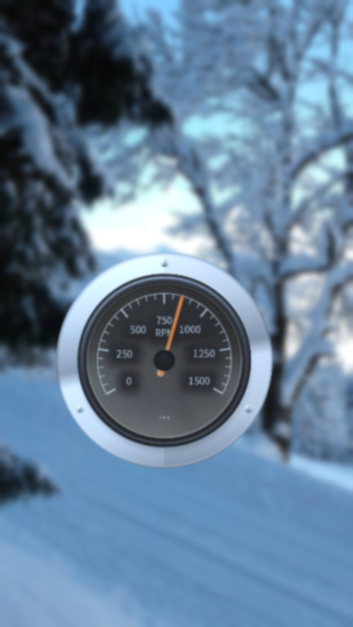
850 rpm
